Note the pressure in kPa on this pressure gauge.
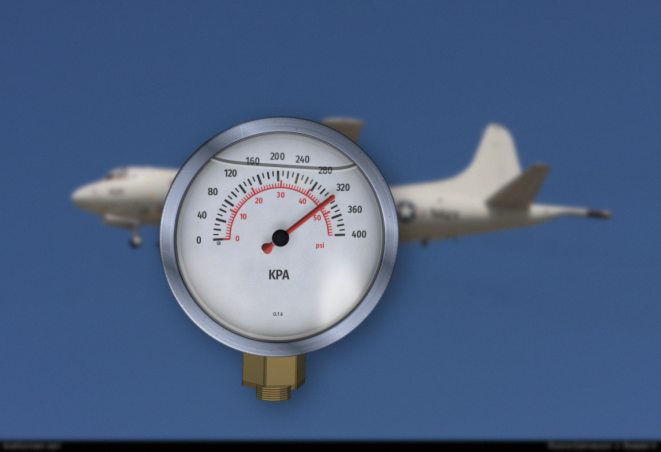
320 kPa
